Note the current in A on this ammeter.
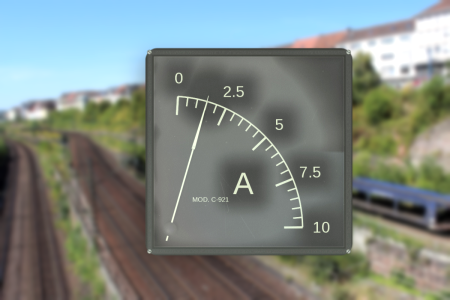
1.5 A
